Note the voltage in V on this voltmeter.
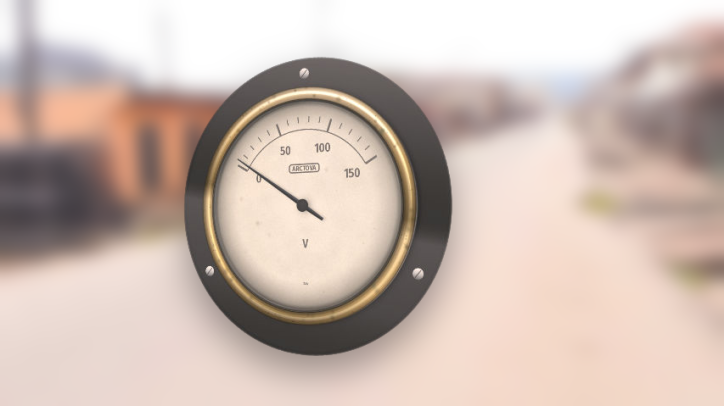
5 V
